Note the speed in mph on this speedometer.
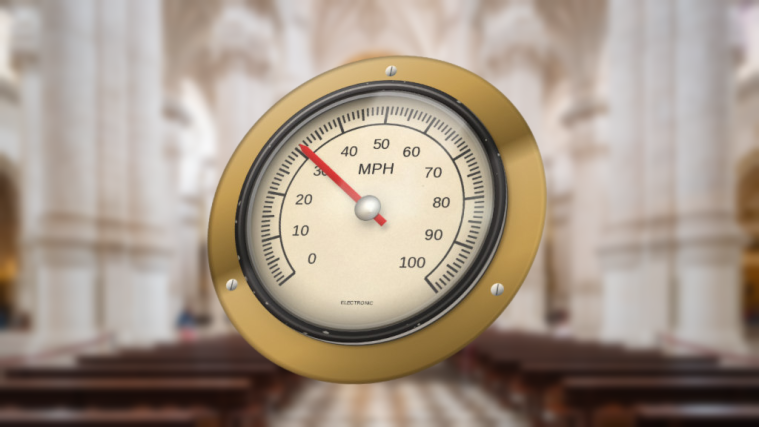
31 mph
